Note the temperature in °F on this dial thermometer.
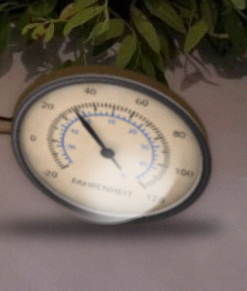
30 °F
